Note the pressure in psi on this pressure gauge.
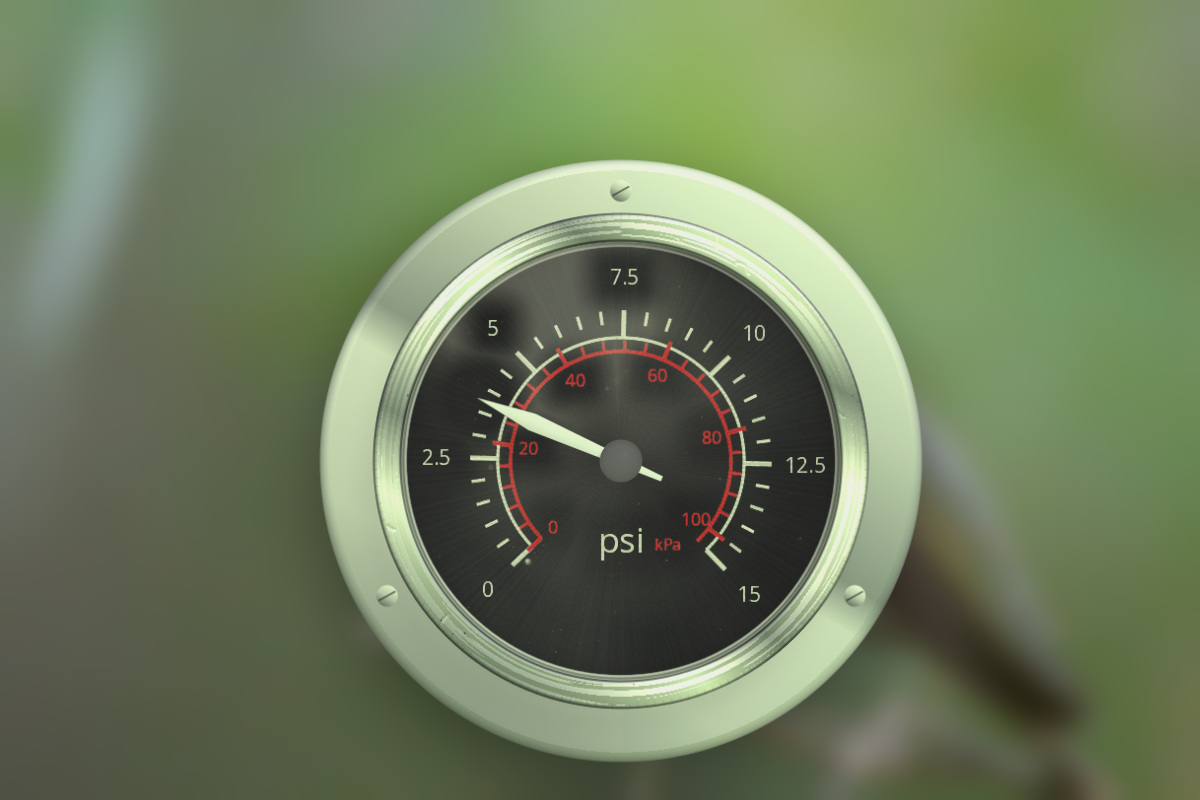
3.75 psi
